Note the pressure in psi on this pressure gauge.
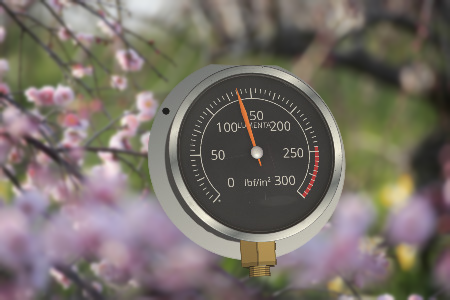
135 psi
